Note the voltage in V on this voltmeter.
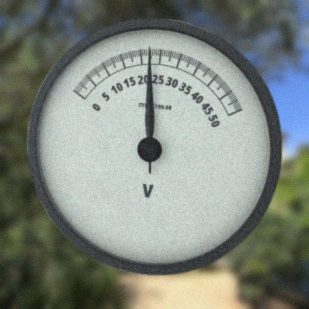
22.5 V
